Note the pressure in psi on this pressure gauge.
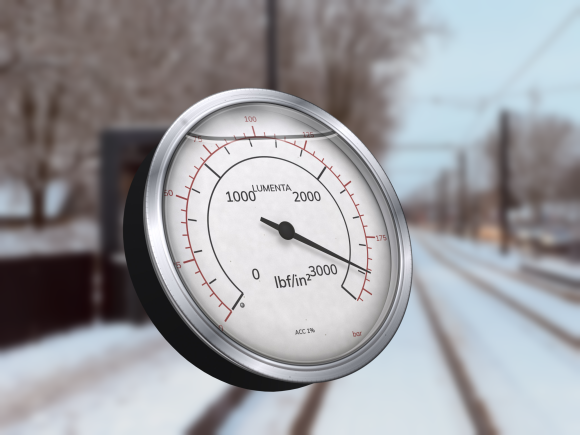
2800 psi
